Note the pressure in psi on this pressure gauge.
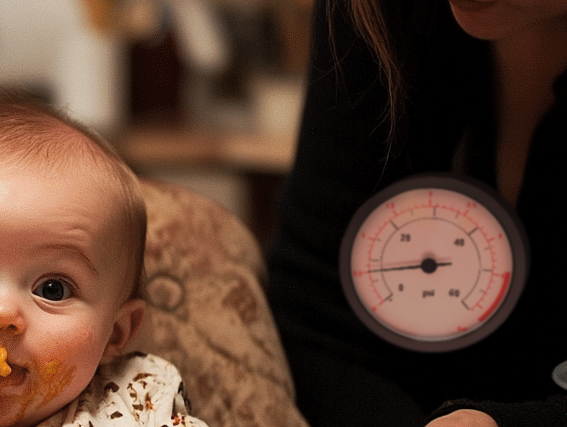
7.5 psi
